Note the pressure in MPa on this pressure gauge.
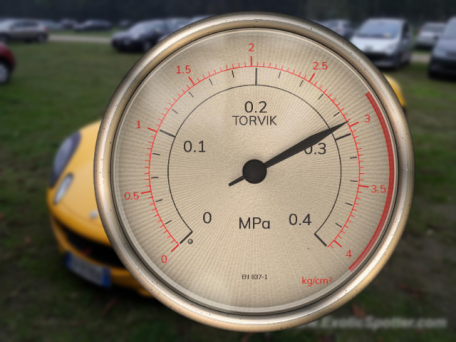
0.29 MPa
